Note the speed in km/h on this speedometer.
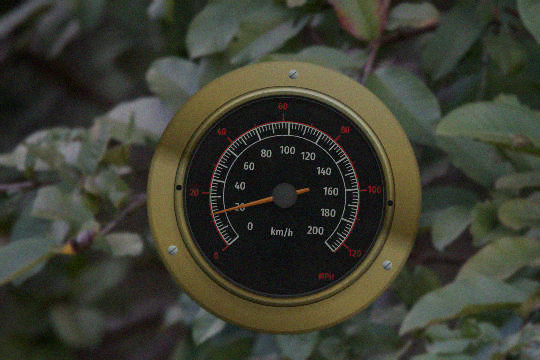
20 km/h
